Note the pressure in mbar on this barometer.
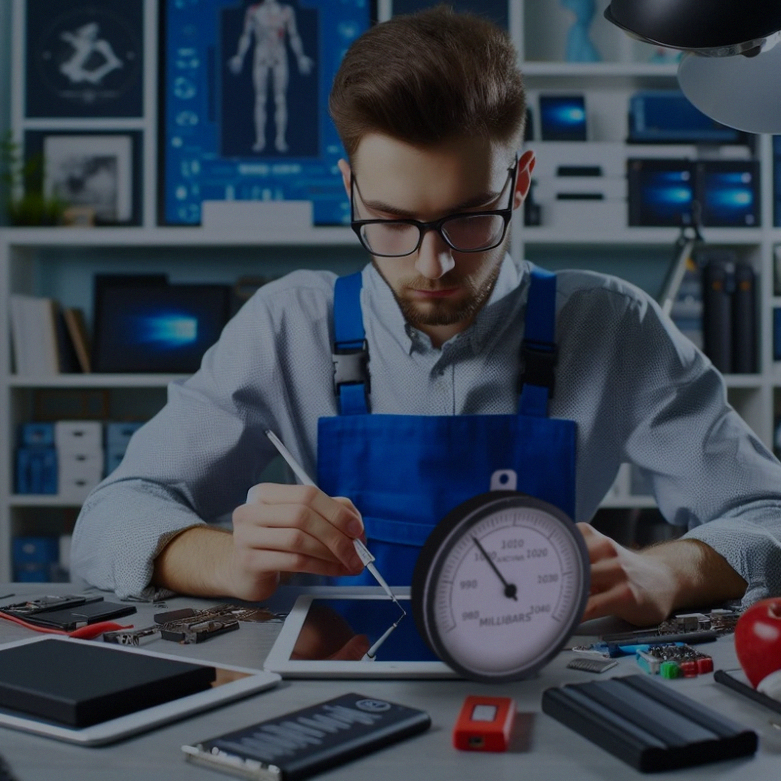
1000 mbar
